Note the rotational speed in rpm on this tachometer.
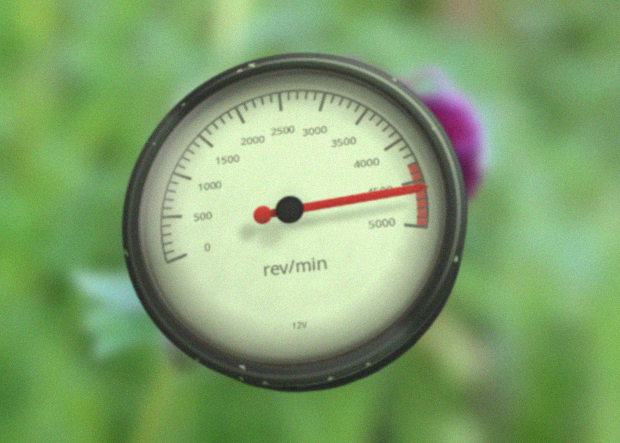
4600 rpm
